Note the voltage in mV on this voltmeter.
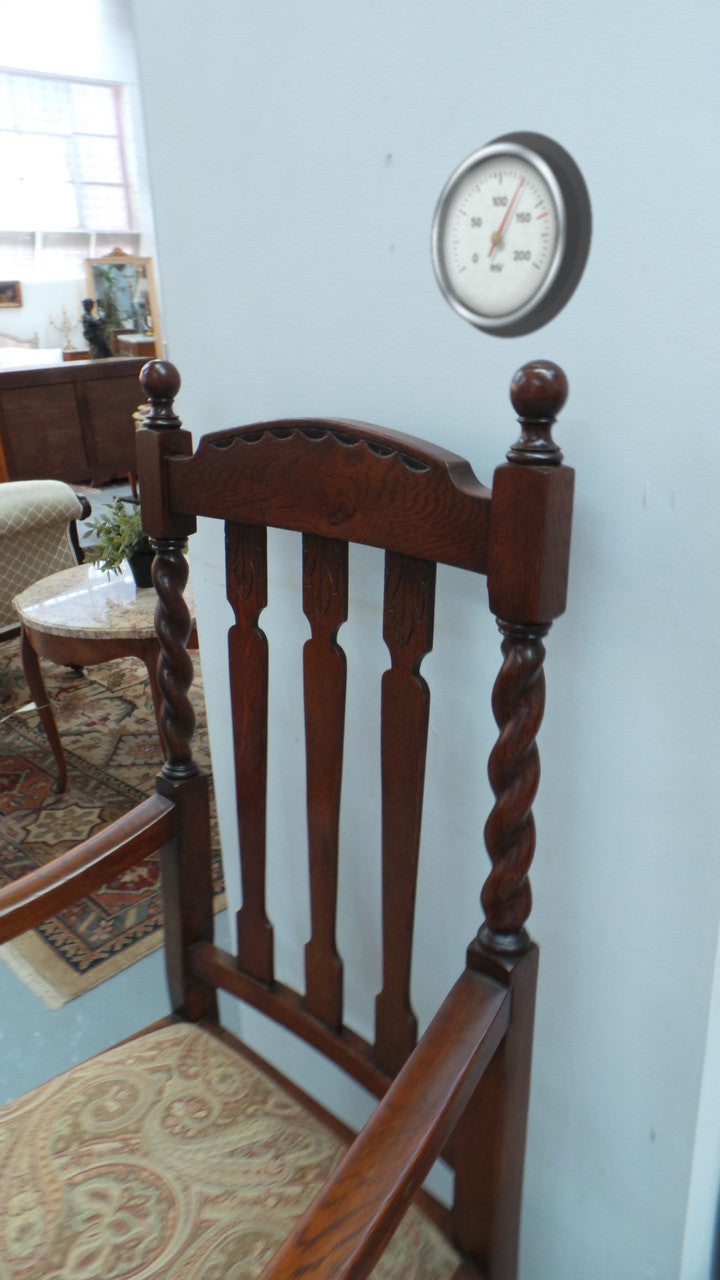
125 mV
